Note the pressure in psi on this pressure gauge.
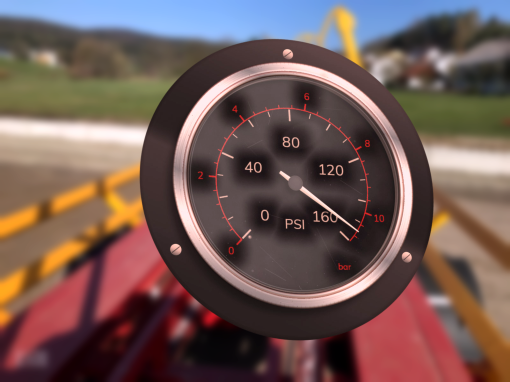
155 psi
